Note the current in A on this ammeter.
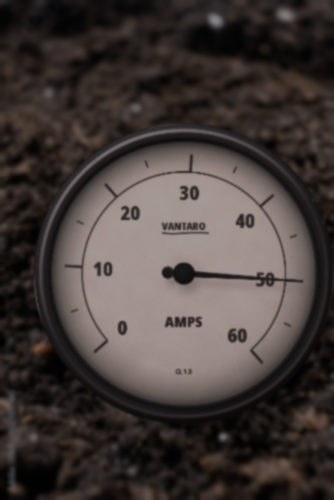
50 A
